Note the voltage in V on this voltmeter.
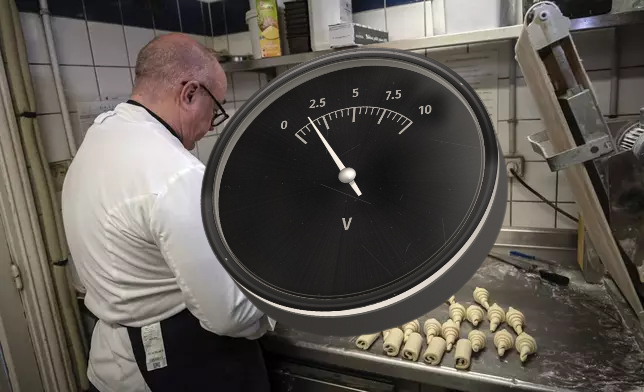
1.5 V
